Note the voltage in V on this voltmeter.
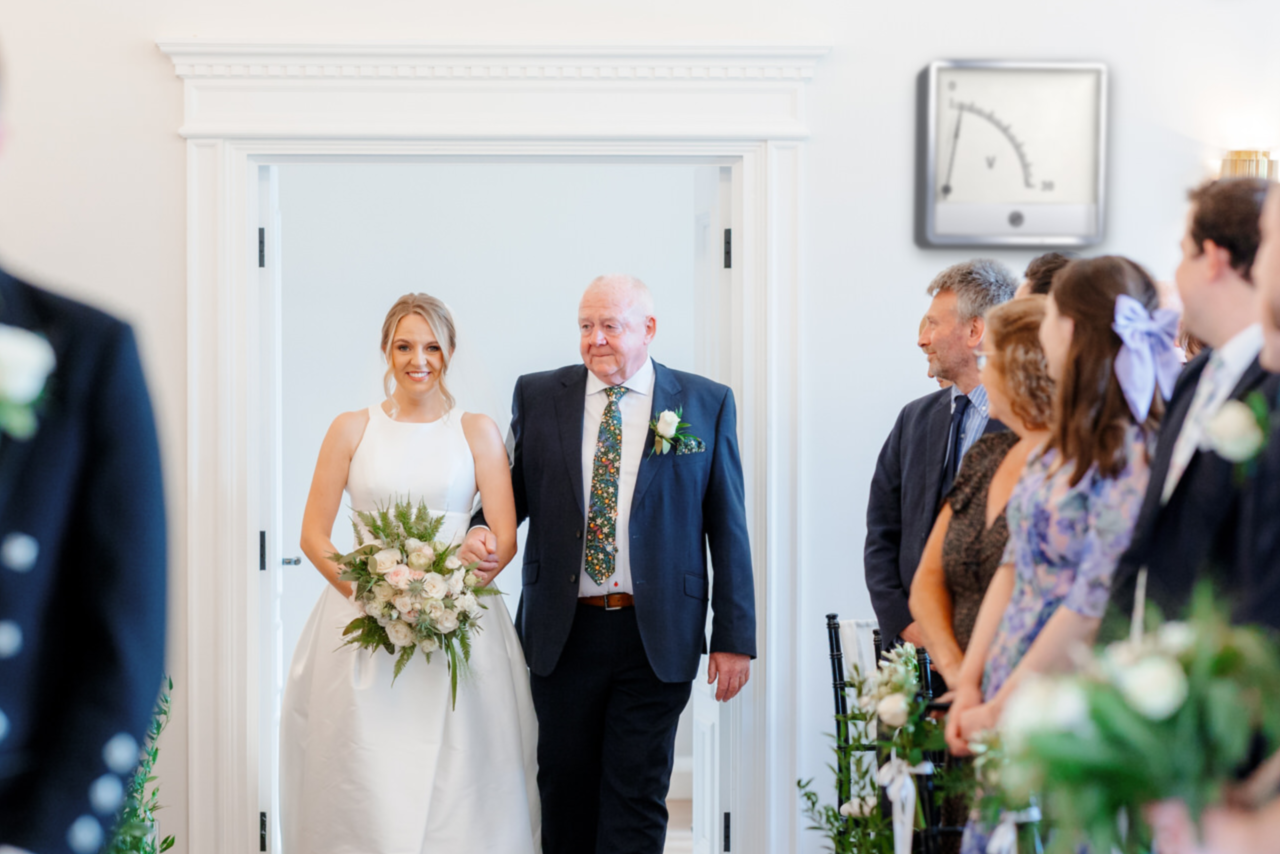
2.5 V
